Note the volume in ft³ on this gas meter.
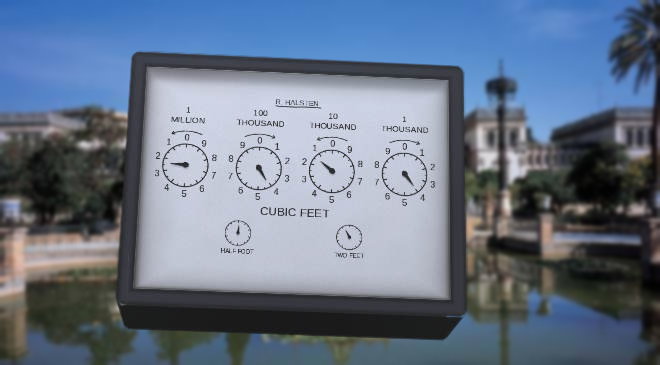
241400 ft³
